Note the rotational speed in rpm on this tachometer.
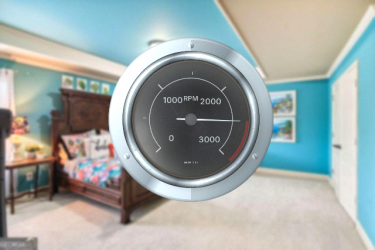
2500 rpm
